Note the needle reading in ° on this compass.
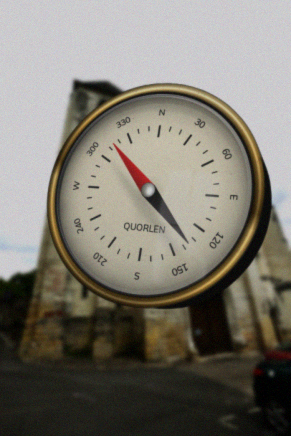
315 °
